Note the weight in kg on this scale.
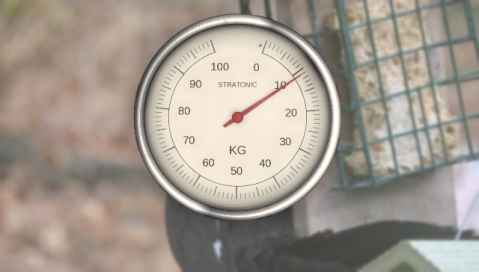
11 kg
